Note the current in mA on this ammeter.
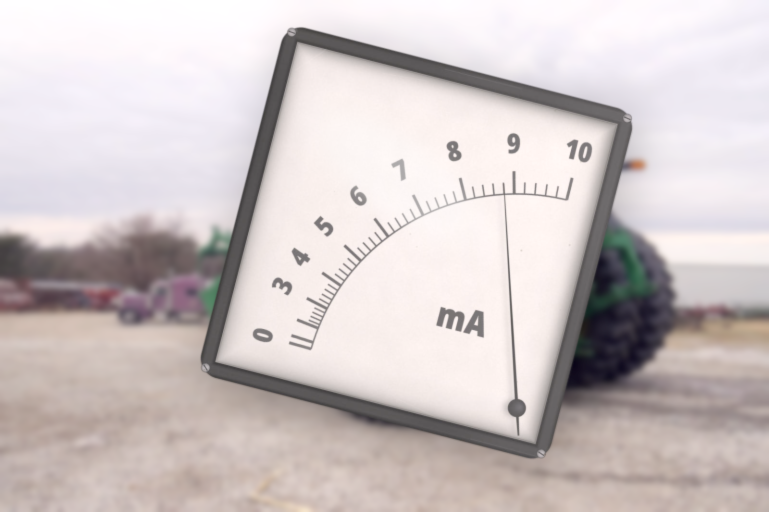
8.8 mA
